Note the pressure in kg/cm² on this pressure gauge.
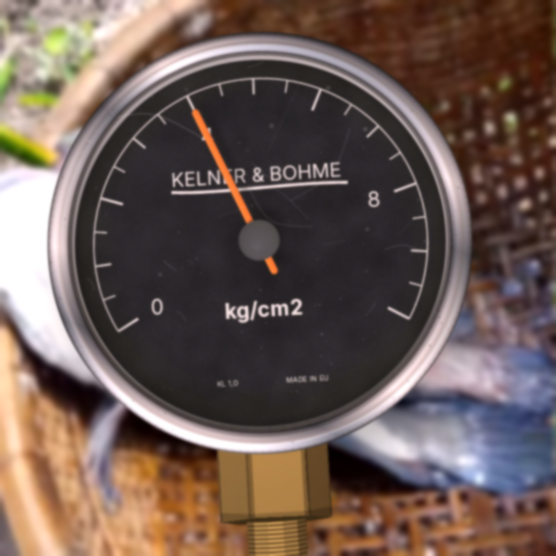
4 kg/cm²
